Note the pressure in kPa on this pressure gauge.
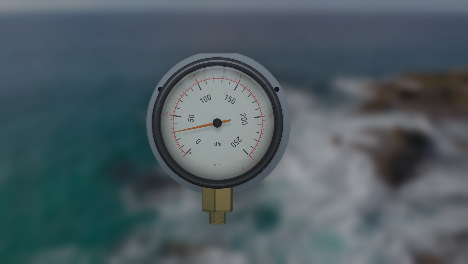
30 kPa
